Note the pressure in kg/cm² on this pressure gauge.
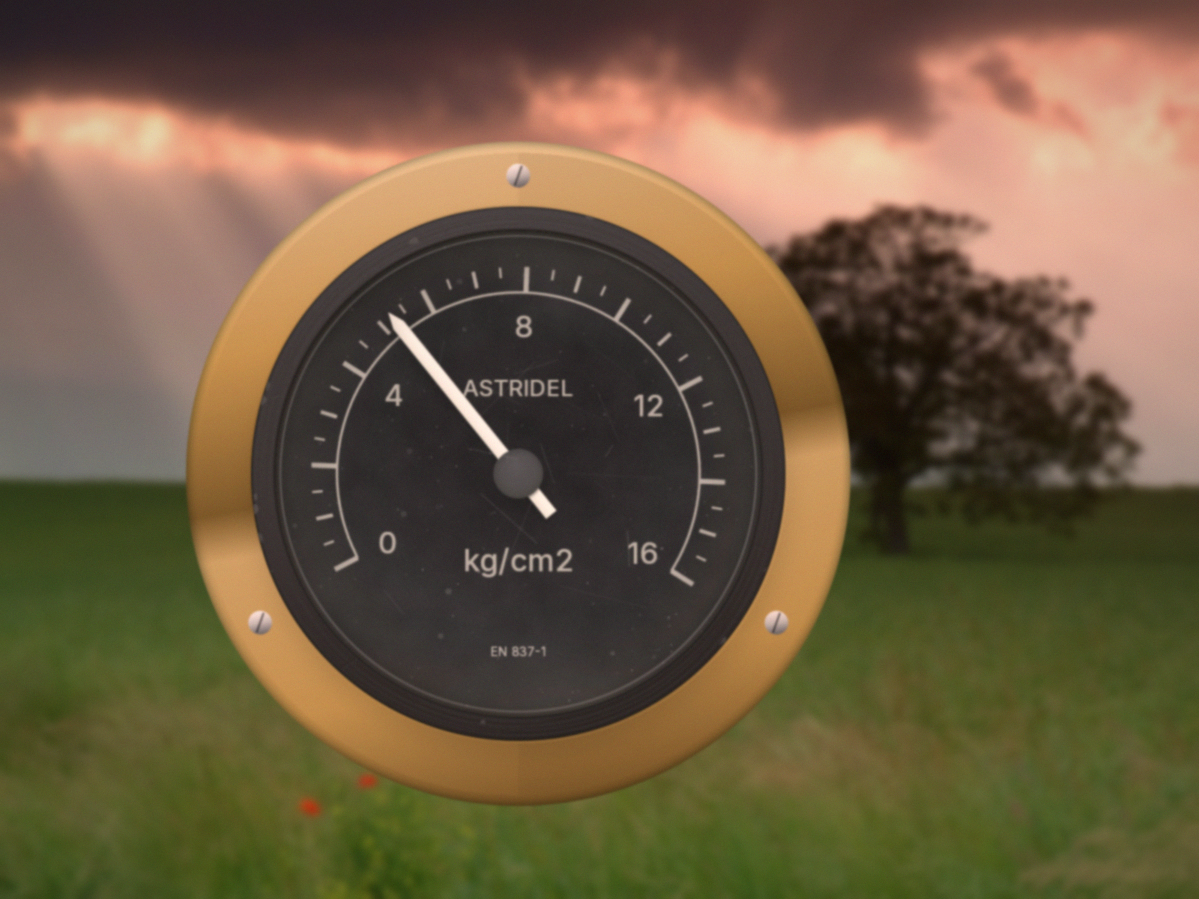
5.25 kg/cm²
